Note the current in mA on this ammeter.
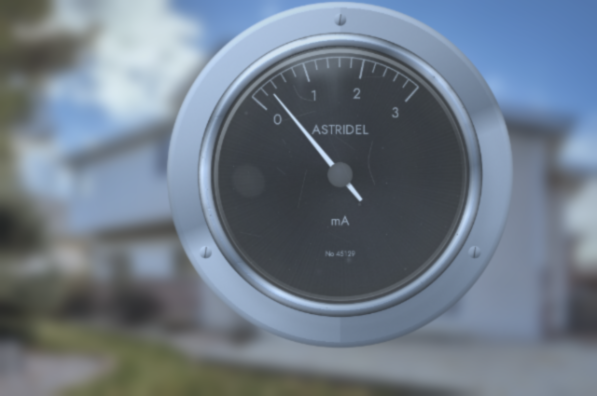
0.3 mA
